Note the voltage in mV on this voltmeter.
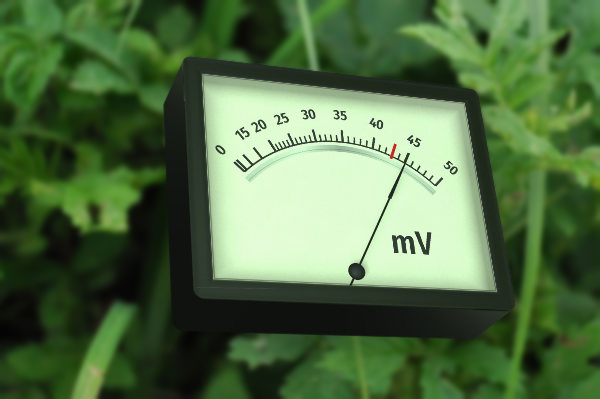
45 mV
